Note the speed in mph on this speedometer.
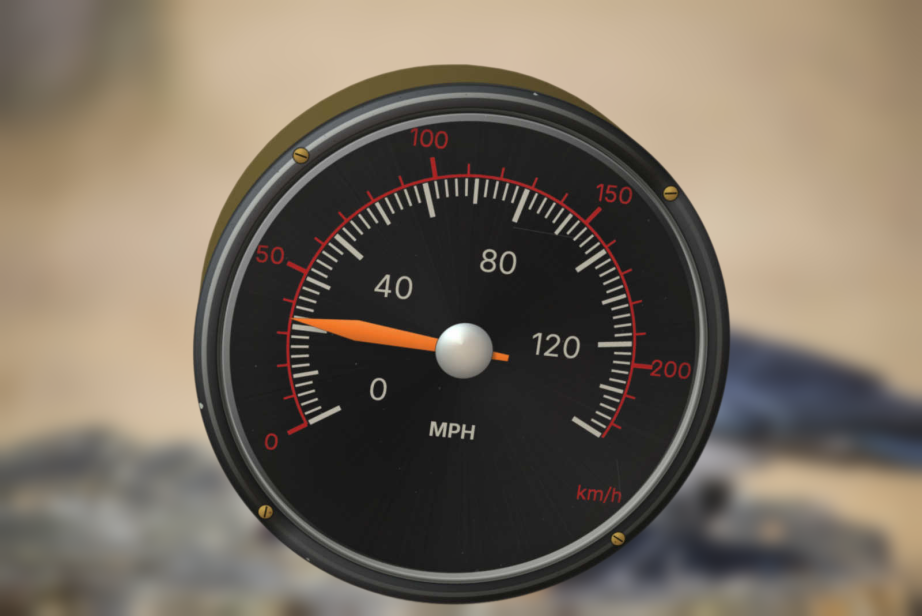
22 mph
